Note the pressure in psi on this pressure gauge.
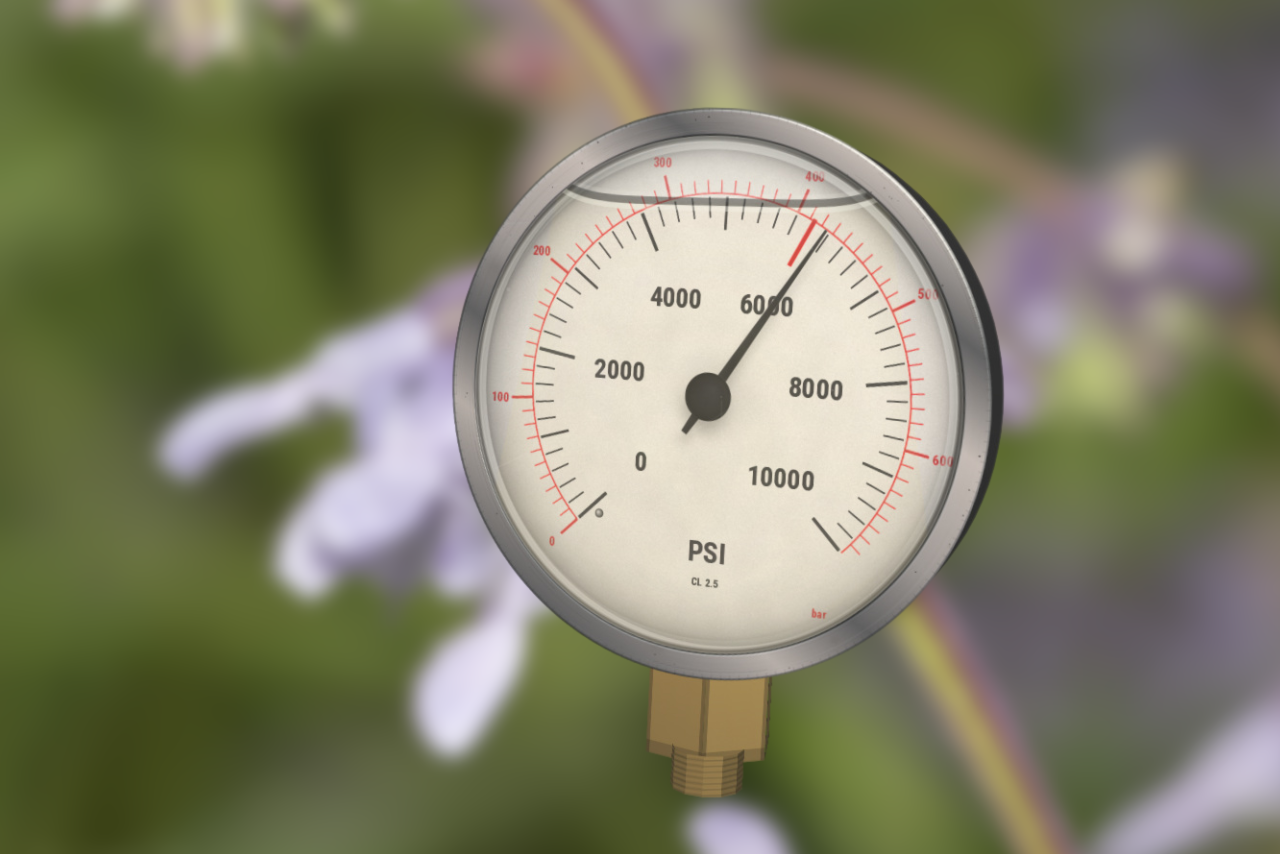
6200 psi
